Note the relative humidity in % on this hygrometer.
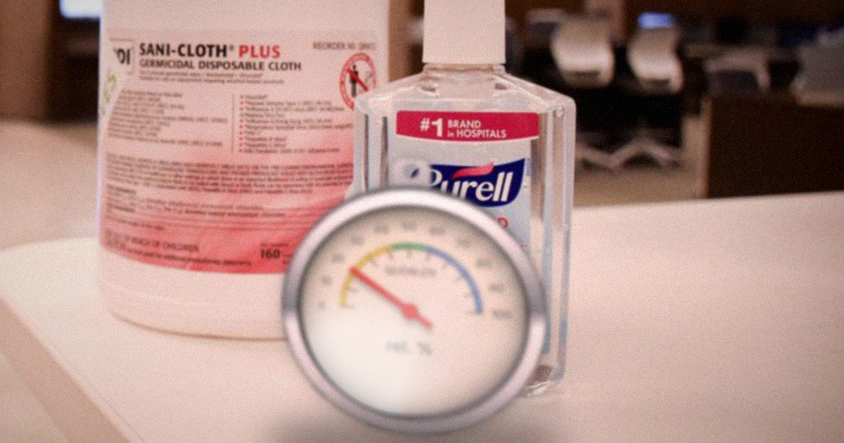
20 %
